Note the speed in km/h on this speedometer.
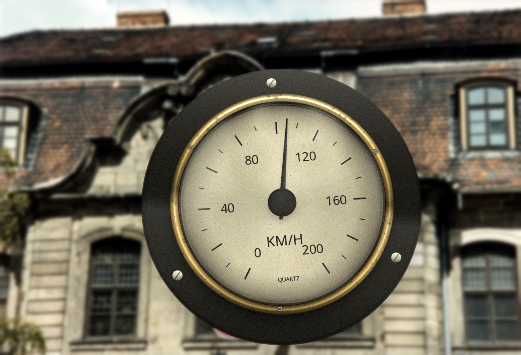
105 km/h
